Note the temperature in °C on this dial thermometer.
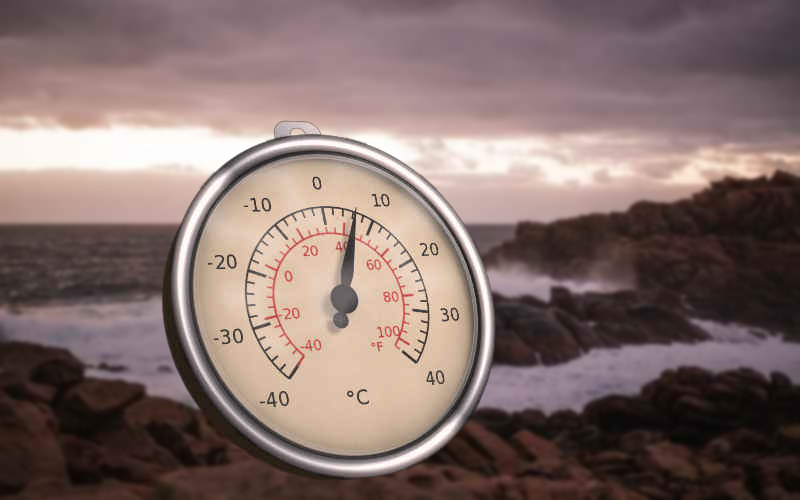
6 °C
